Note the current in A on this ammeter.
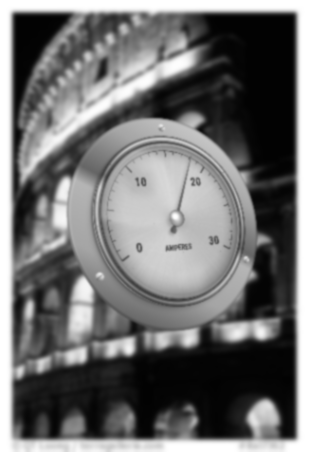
18 A
